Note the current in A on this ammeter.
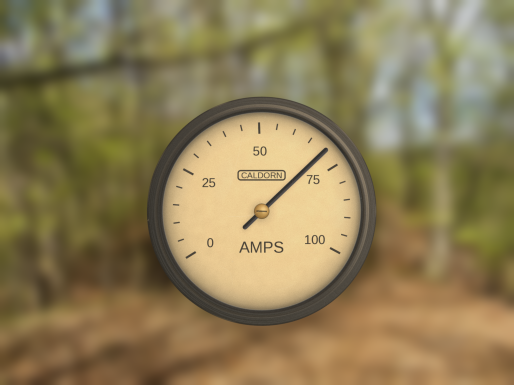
70 A
